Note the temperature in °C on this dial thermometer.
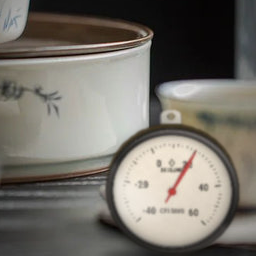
20 °C
